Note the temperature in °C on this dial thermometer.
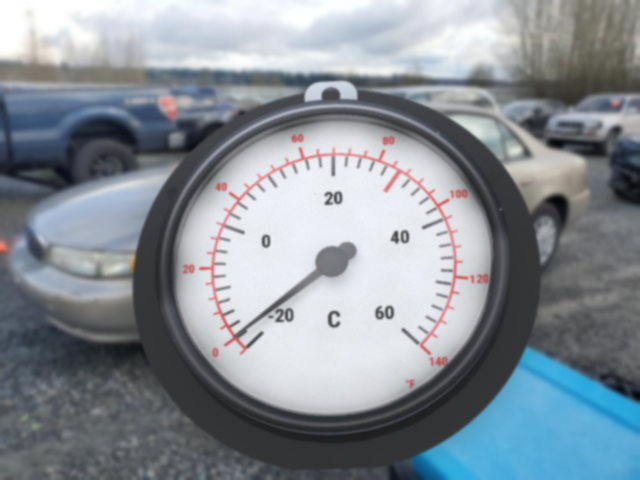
-18 °C
